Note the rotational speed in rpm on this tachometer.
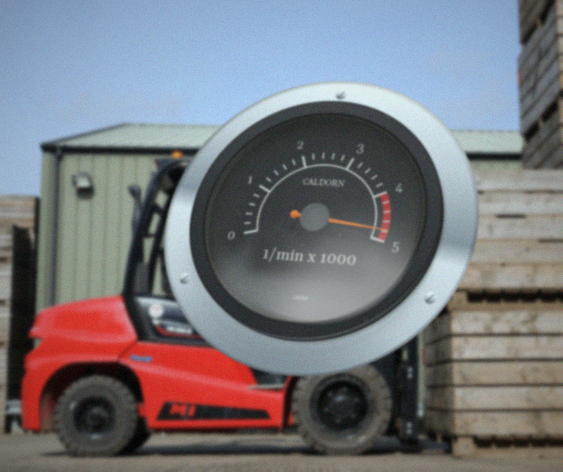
4800 rpm
